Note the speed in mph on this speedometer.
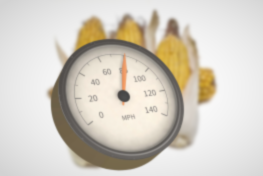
80 mph
